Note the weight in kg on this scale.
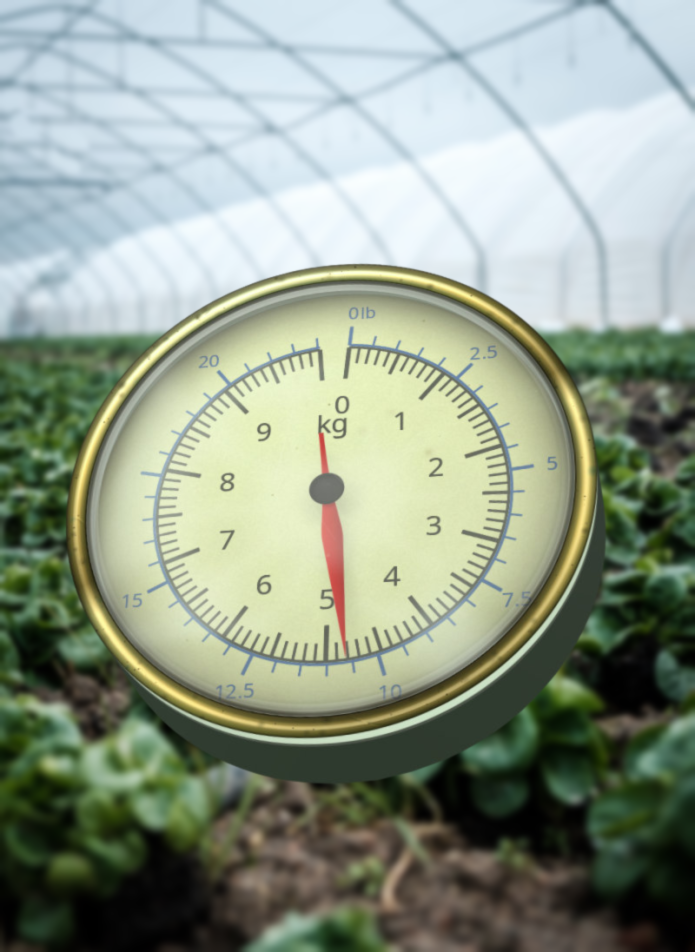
4.8 kg
